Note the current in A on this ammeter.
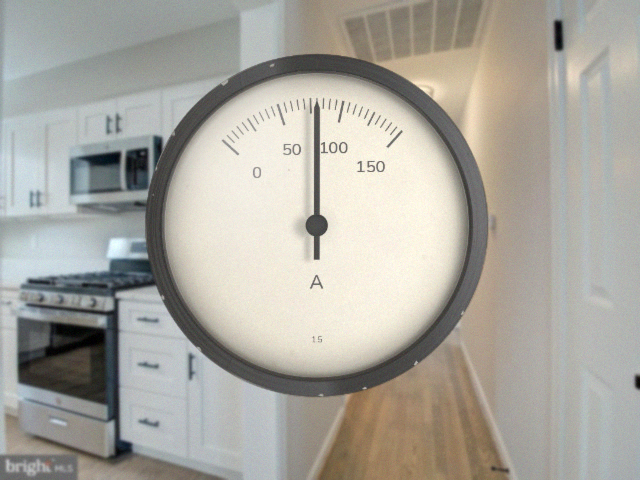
80 A
